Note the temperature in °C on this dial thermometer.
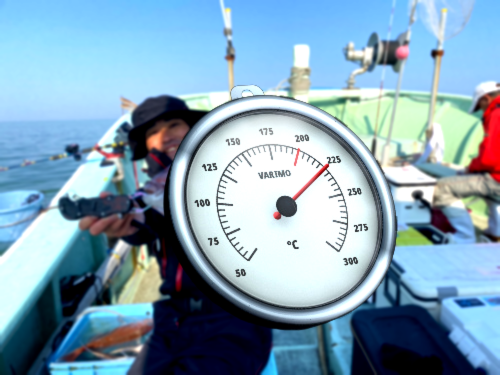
225 °C
